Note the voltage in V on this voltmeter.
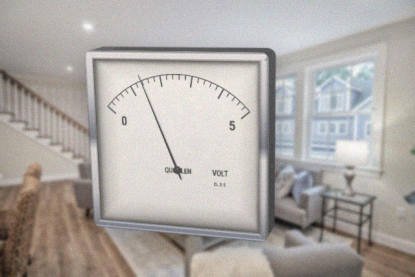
1.4 V
